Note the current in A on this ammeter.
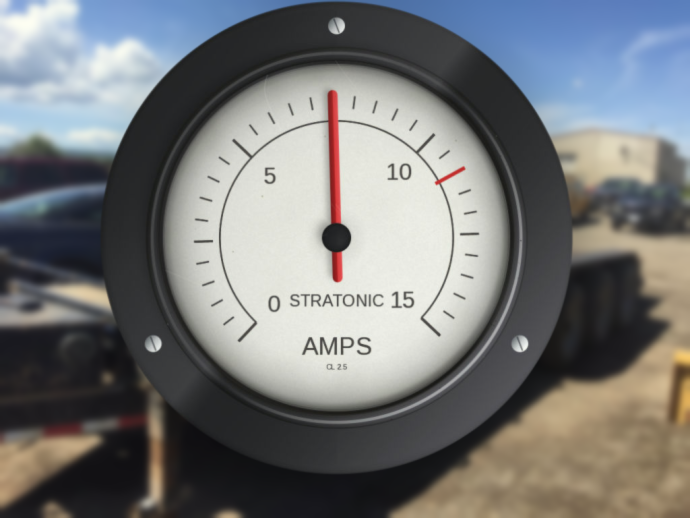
7.5 A
